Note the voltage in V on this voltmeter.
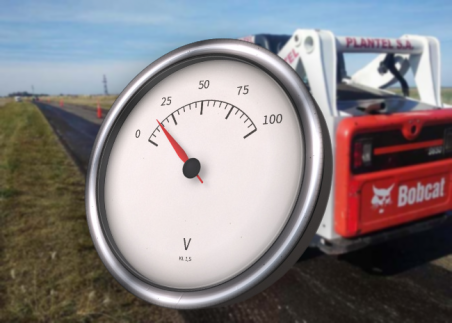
15 V
